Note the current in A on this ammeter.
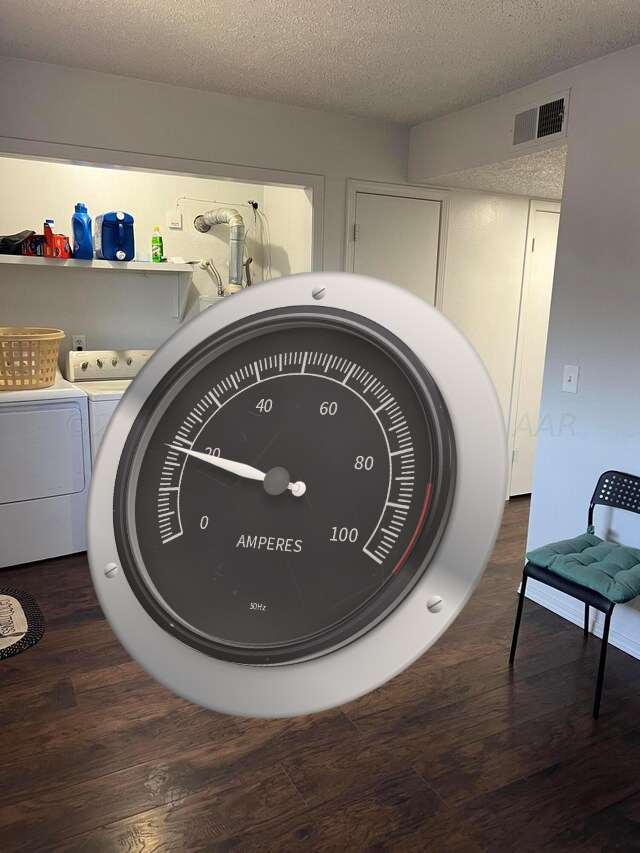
18 A
